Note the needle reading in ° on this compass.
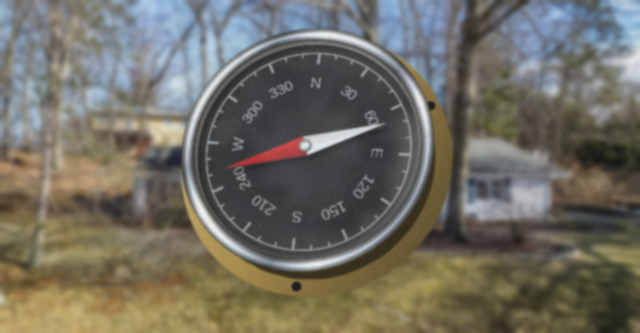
250 °
